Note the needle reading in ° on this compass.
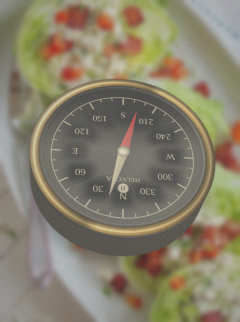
195 °
